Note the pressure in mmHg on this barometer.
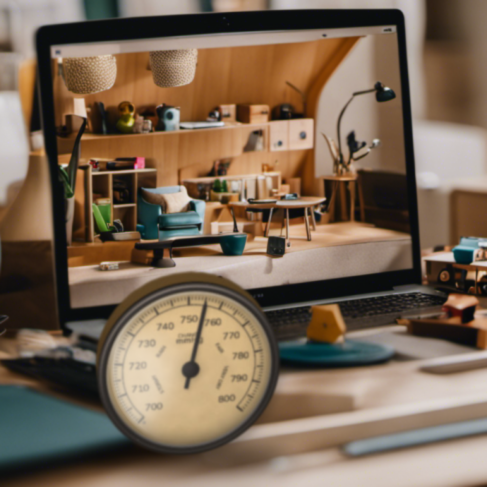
755 mmHg
